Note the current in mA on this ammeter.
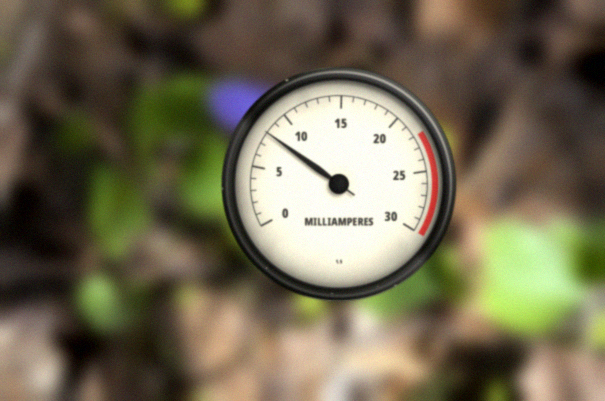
8 mA
